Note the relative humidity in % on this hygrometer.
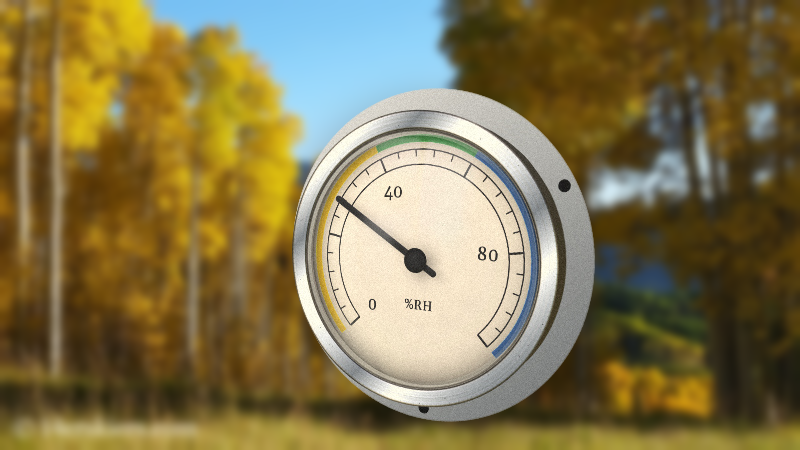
28 %
